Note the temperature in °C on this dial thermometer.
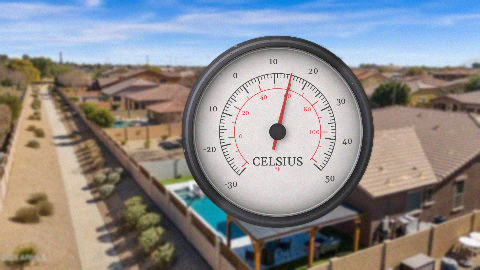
15 °C
